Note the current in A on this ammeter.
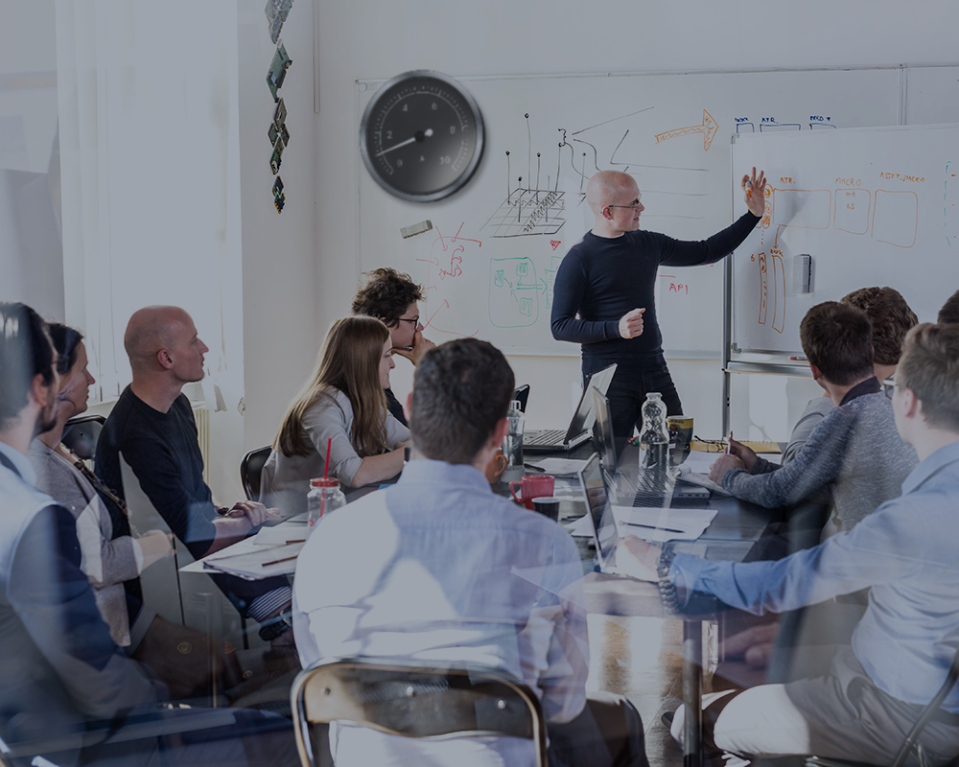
1 A
